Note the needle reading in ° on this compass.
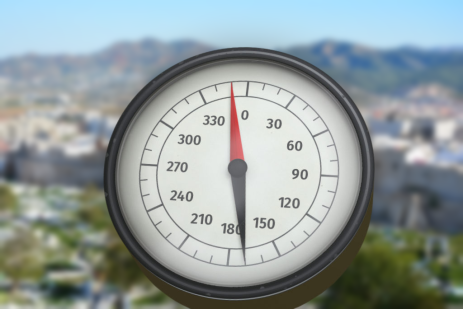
350 °
